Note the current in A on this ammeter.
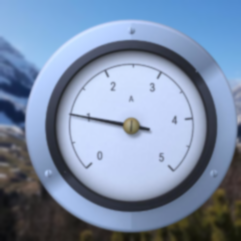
1 A
